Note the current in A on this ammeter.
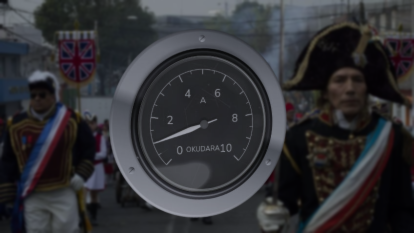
1 A
